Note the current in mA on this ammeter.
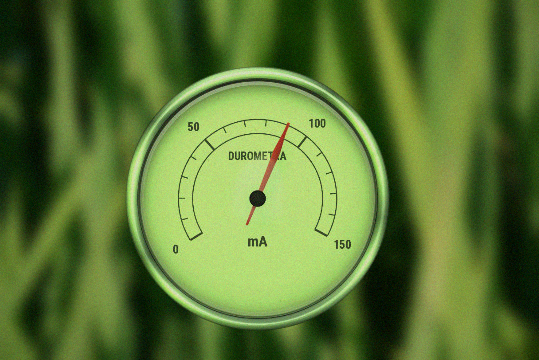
90 mA
